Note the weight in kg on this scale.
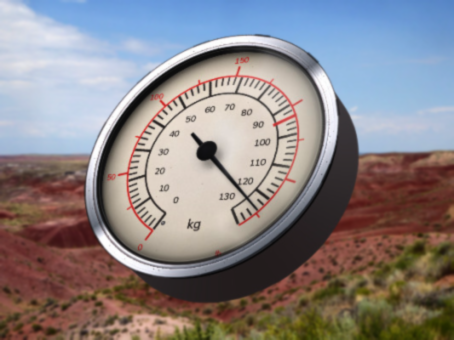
124 kg
